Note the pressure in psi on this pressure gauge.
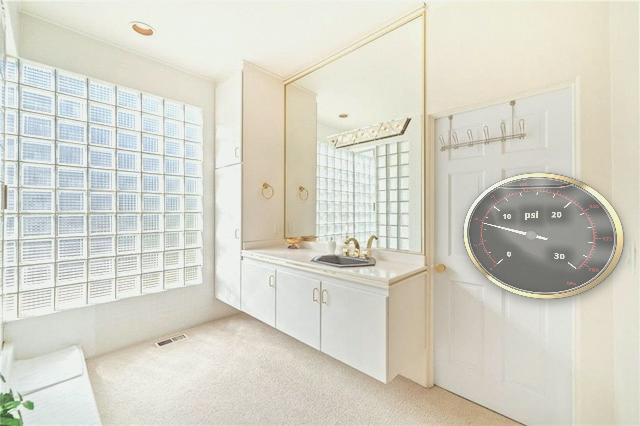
7 psi
